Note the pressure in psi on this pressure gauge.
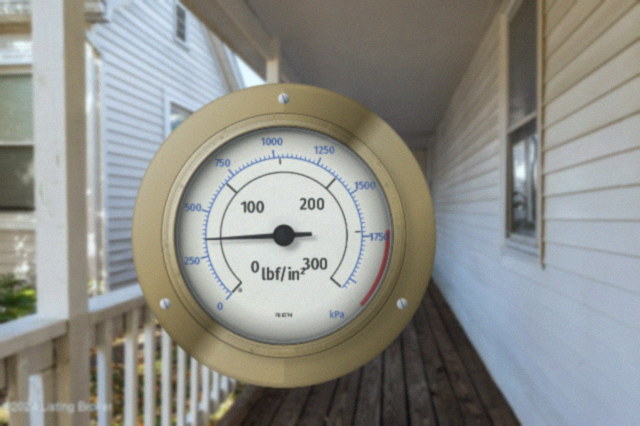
50 psi
